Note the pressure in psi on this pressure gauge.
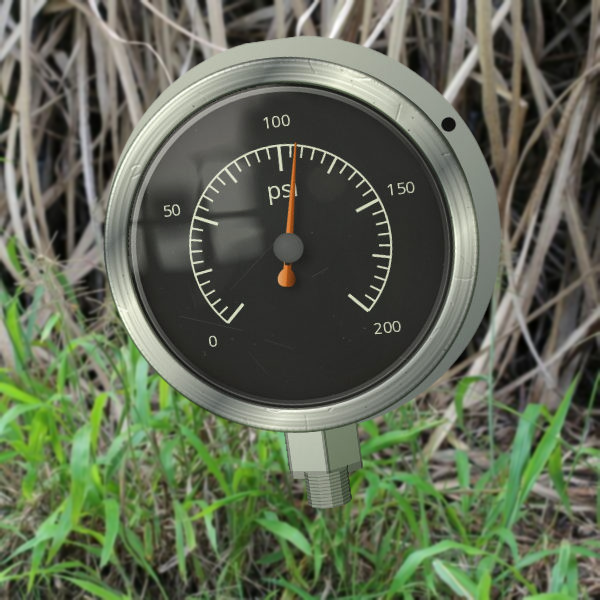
107.5 psi
